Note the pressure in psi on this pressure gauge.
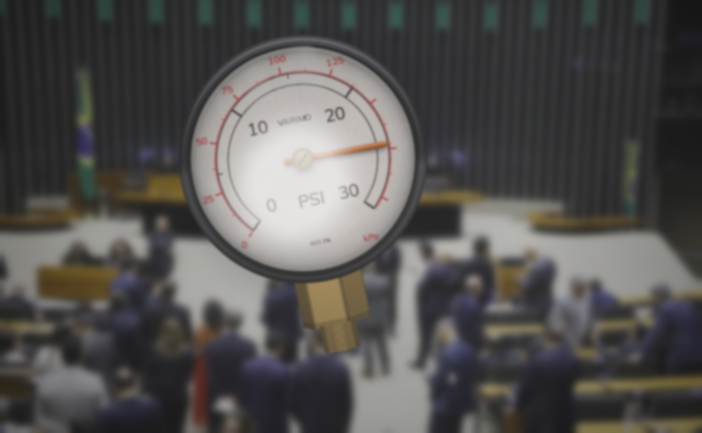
25 psi
